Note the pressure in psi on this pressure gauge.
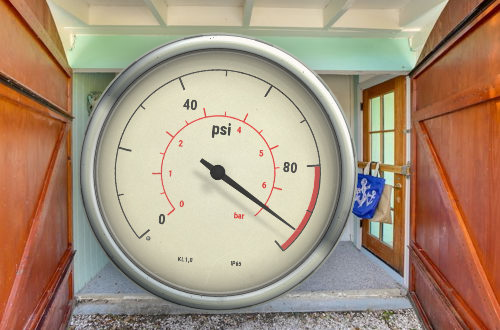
95 psi
